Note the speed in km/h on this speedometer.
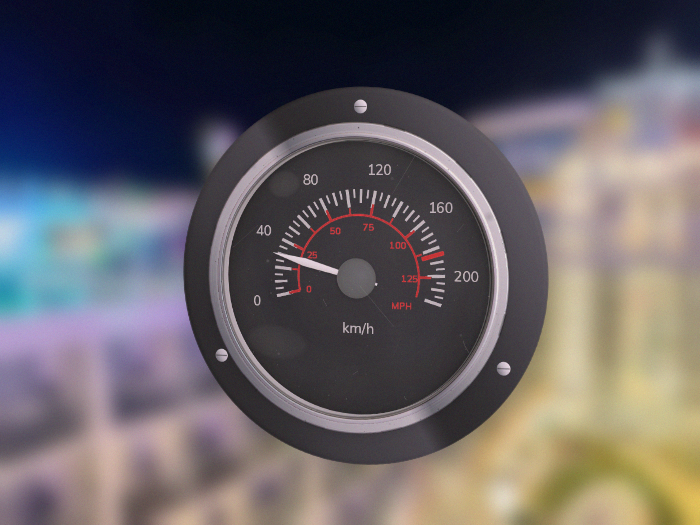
30 km/h
